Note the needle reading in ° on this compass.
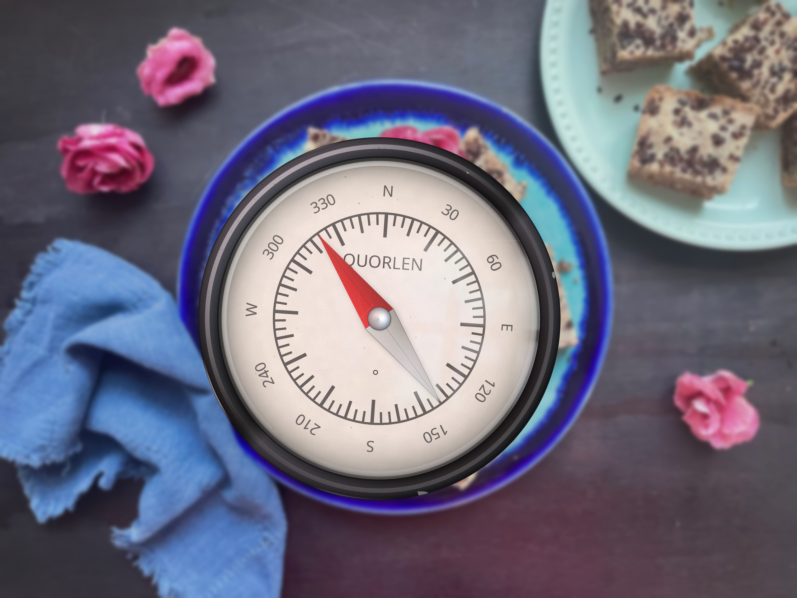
320 °
